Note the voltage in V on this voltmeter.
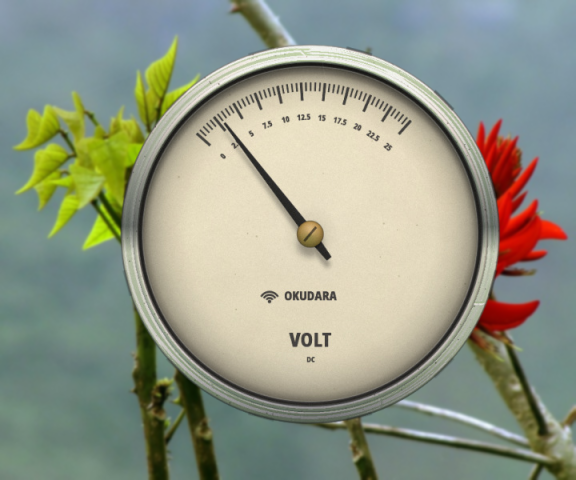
3 V
